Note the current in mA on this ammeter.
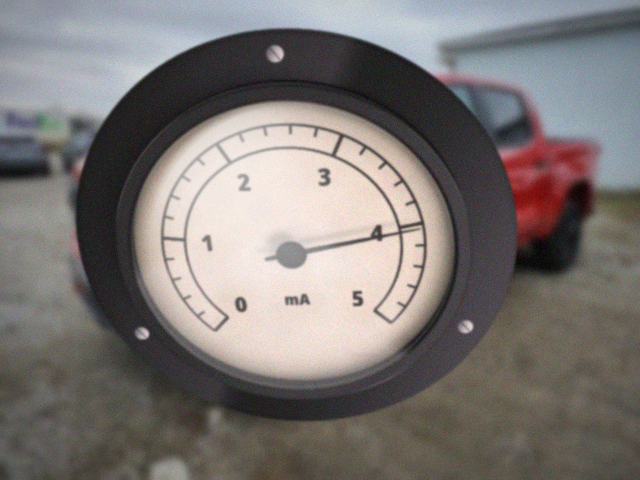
4 mA
